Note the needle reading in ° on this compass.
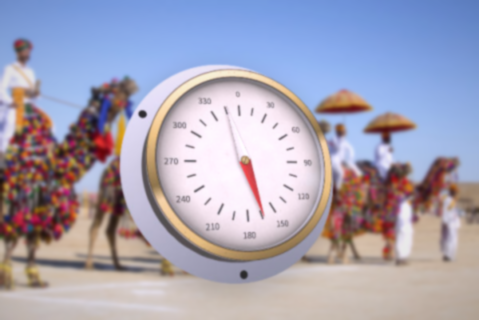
165 °
